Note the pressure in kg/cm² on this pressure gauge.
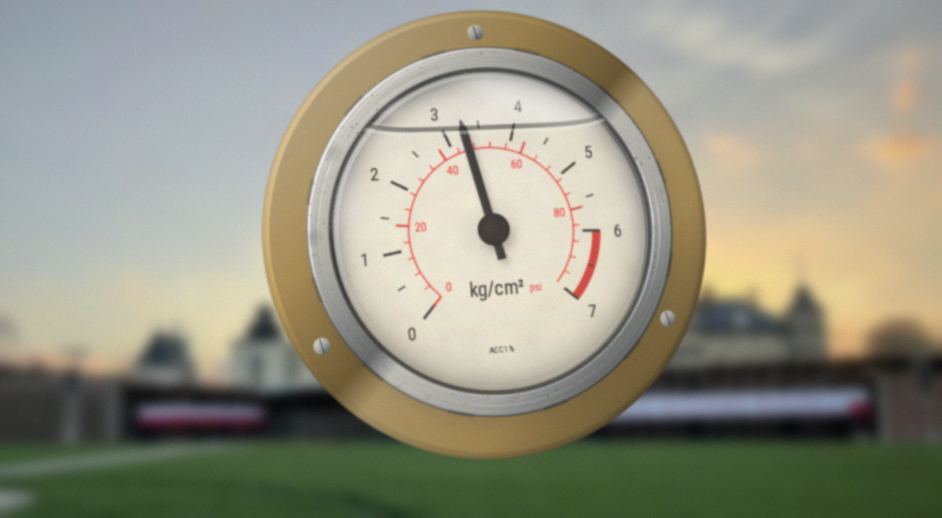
3.25 kg/cm²
